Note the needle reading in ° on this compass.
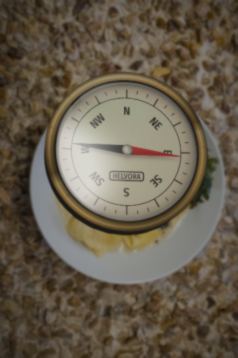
95 °
